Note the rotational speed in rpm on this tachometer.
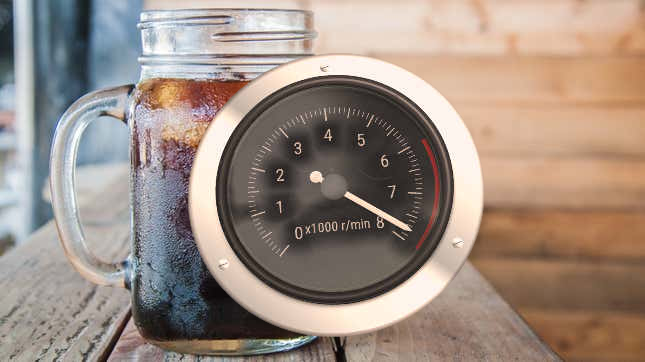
7800 rpm
